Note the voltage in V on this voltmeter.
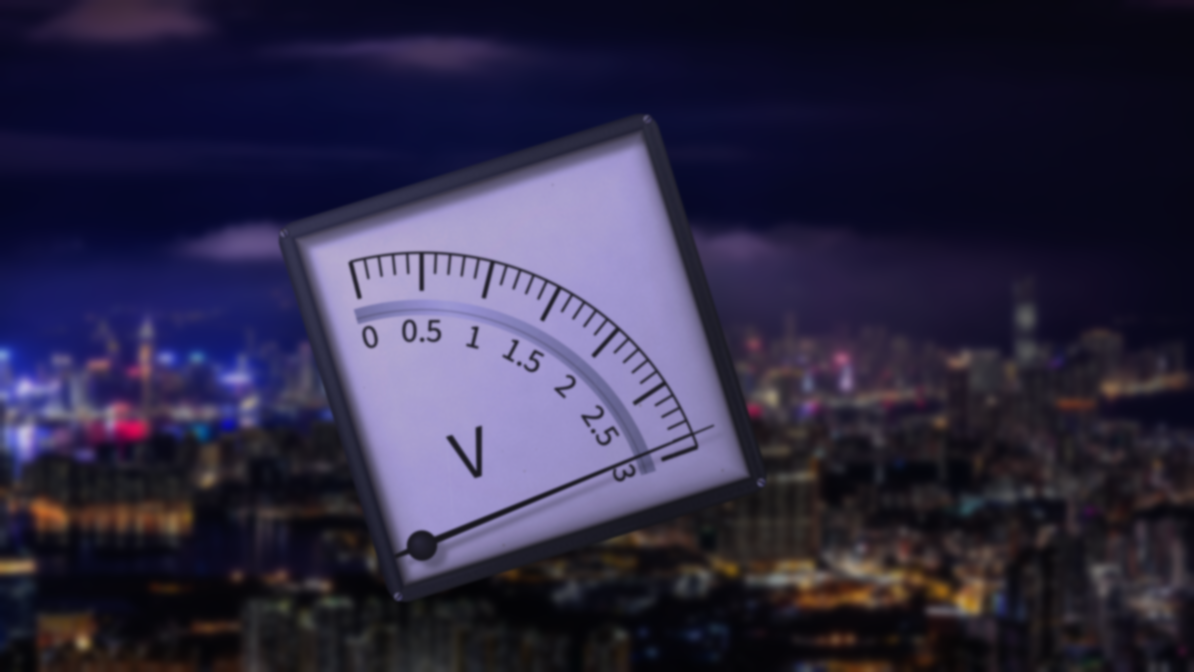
2.9 V
